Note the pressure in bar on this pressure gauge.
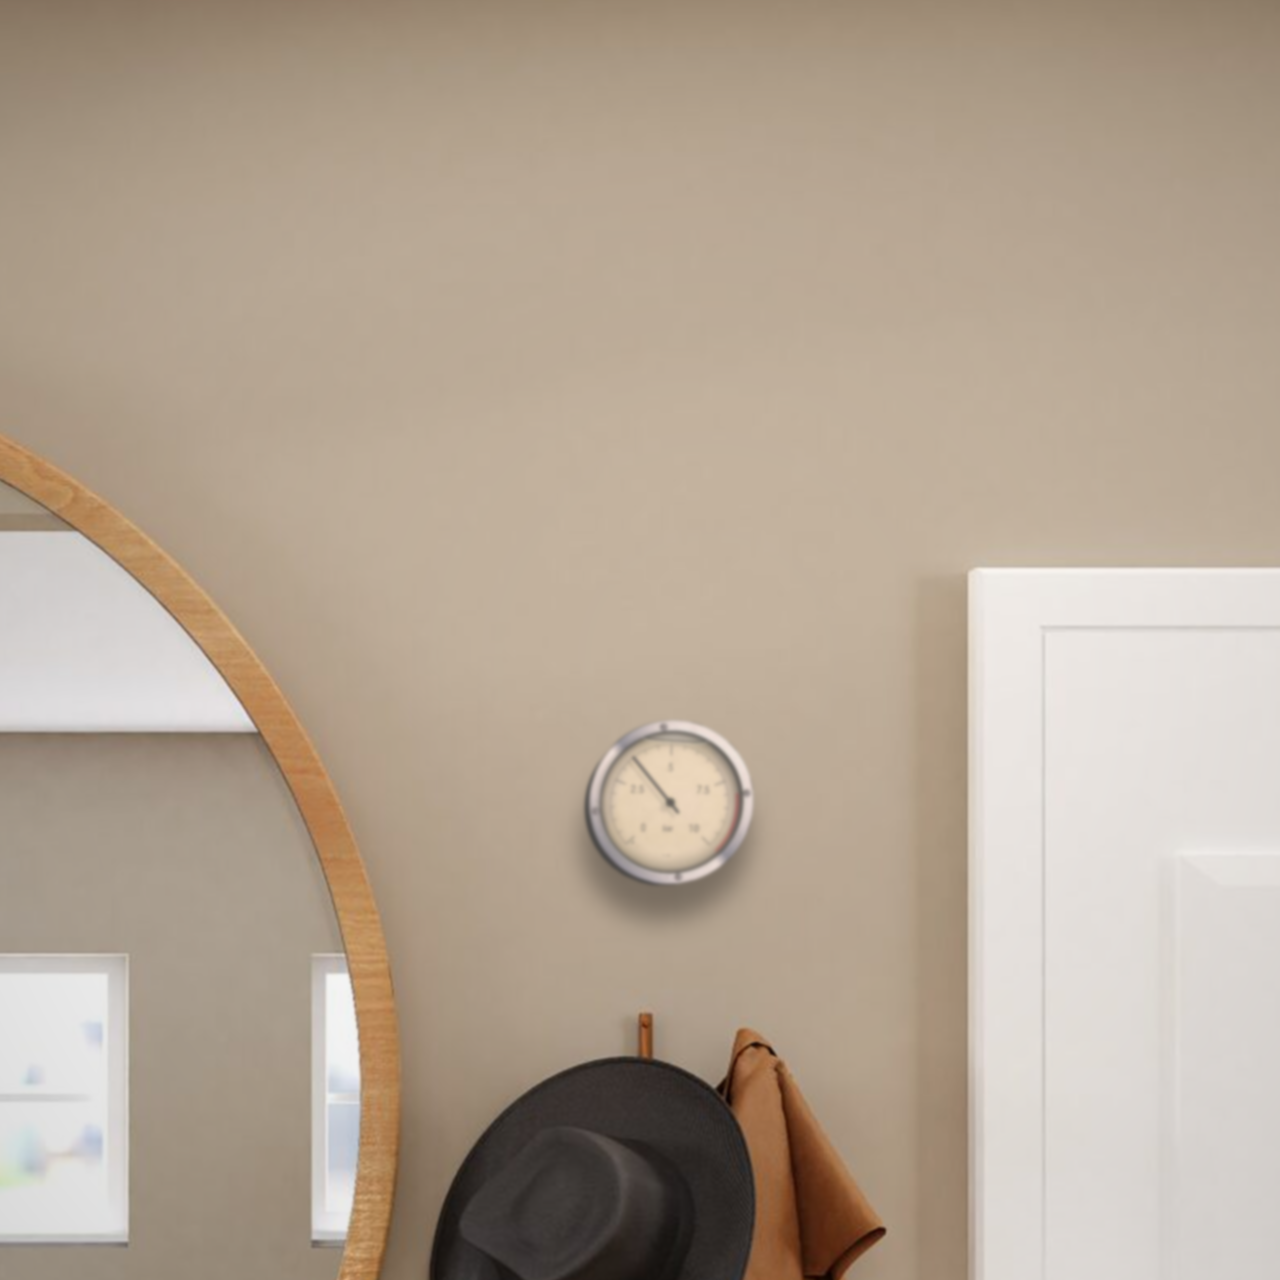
3.5 bar
